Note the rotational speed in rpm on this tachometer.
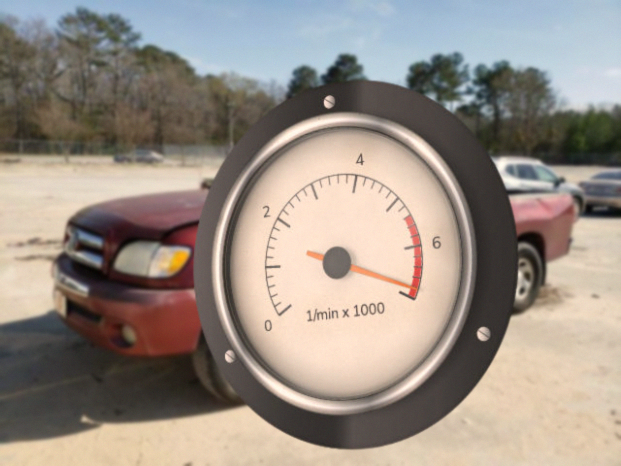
6800 rpm
